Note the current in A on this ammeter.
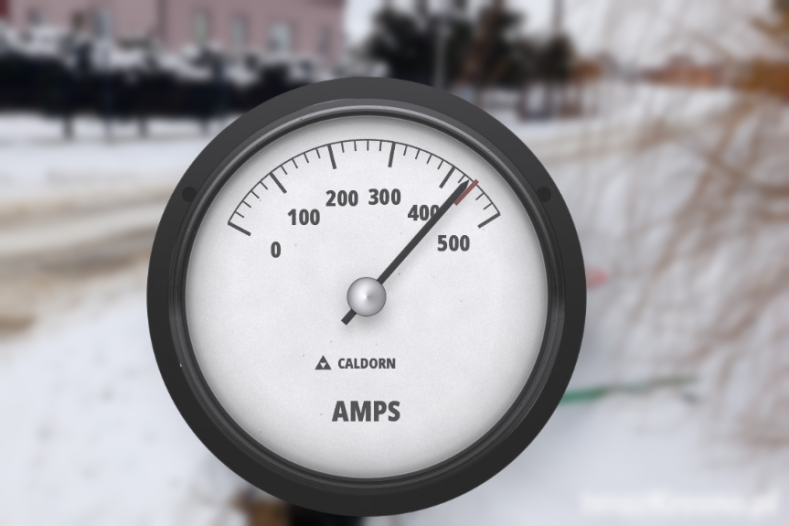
430 A
